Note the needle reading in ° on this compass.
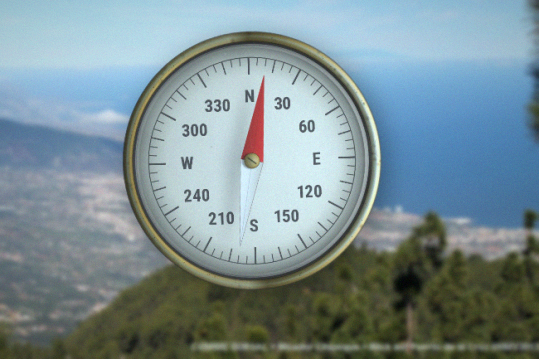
10 °
